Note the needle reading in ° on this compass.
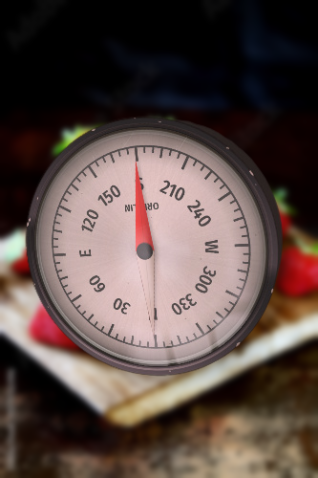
180 °
